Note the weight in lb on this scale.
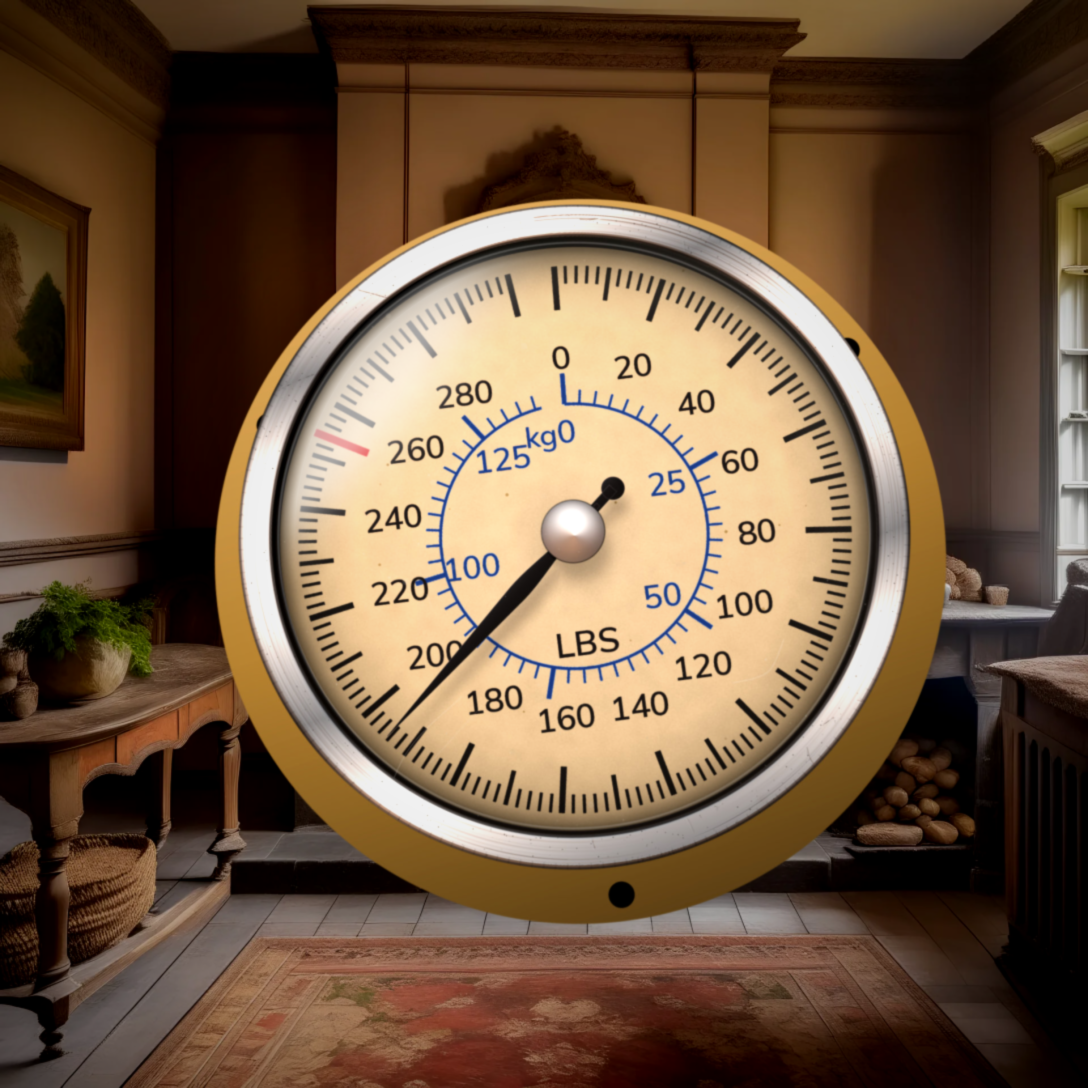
194 lb
